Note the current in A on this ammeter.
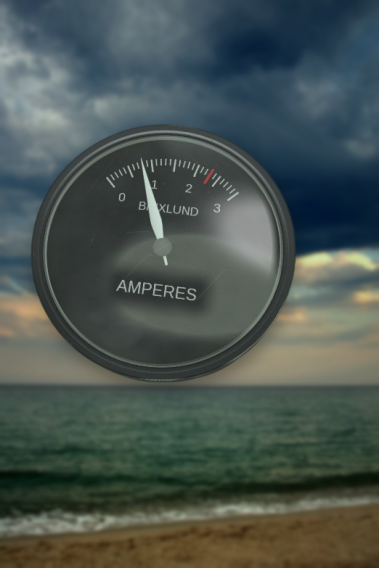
0.8 A
